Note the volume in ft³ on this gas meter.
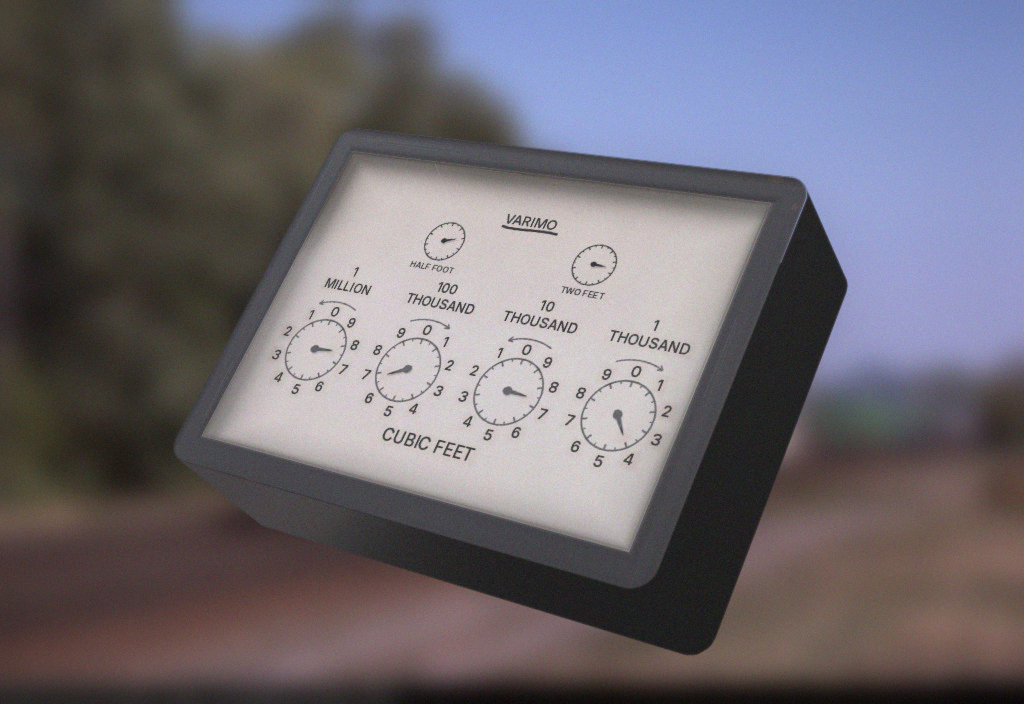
767400 ft³
